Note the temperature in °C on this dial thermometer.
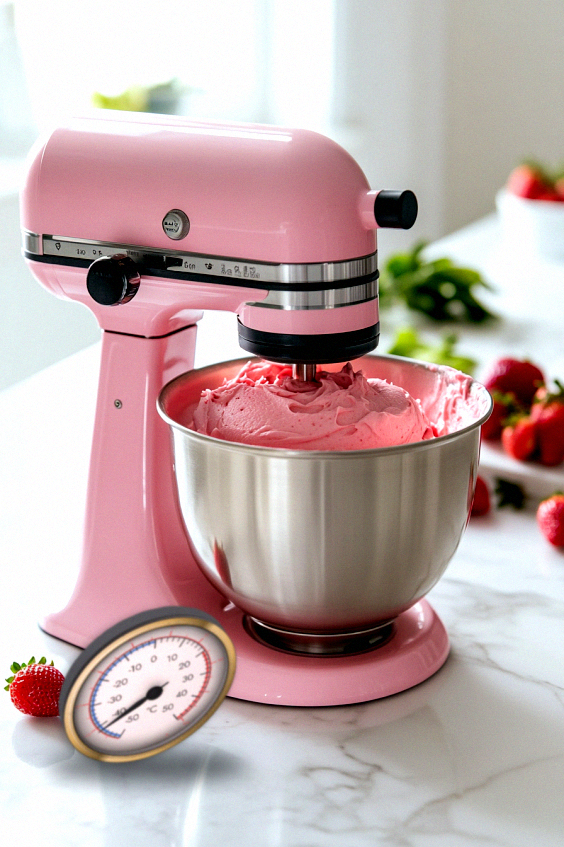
-40 °C
